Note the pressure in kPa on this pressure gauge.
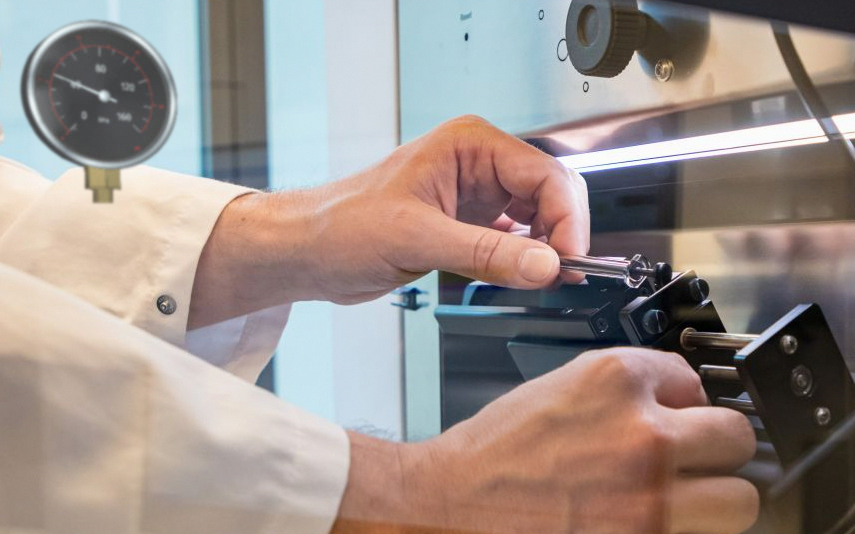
40 kPa
